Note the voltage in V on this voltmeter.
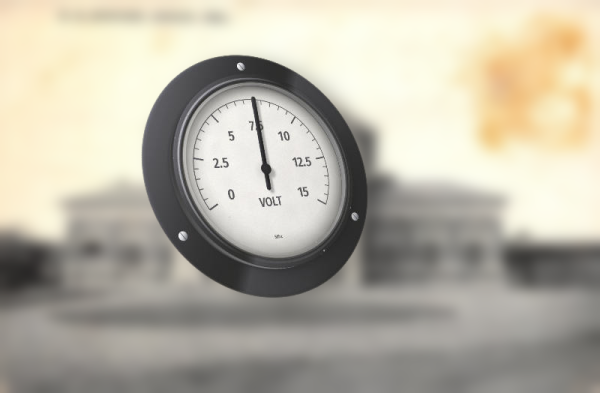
7.5 V
